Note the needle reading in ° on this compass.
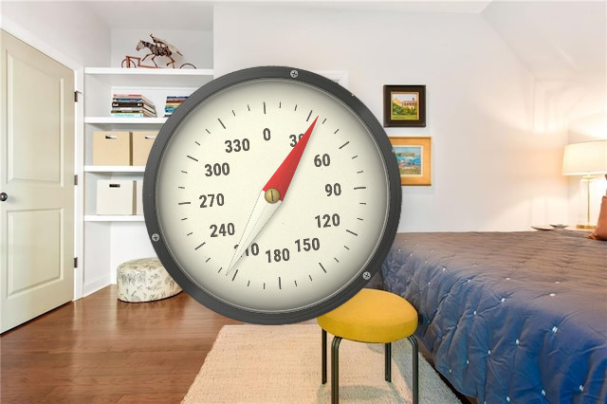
35 °
